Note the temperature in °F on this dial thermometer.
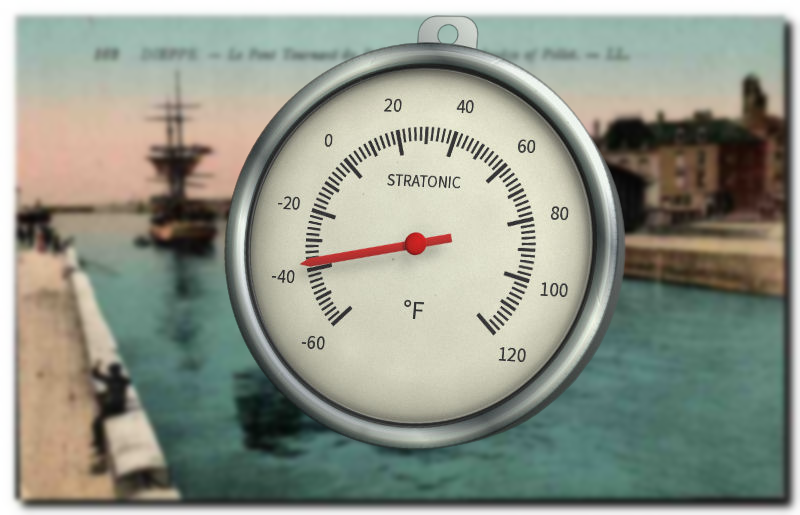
-38 °F
